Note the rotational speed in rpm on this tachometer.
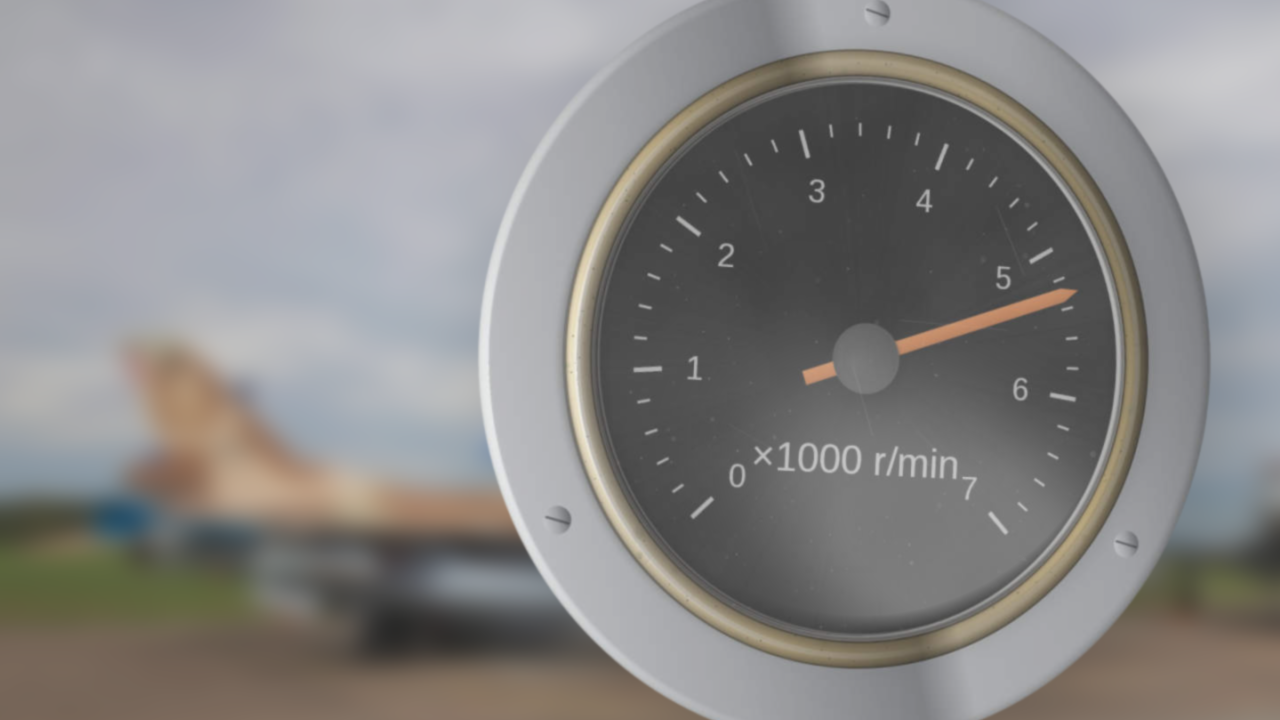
5300 rpm
